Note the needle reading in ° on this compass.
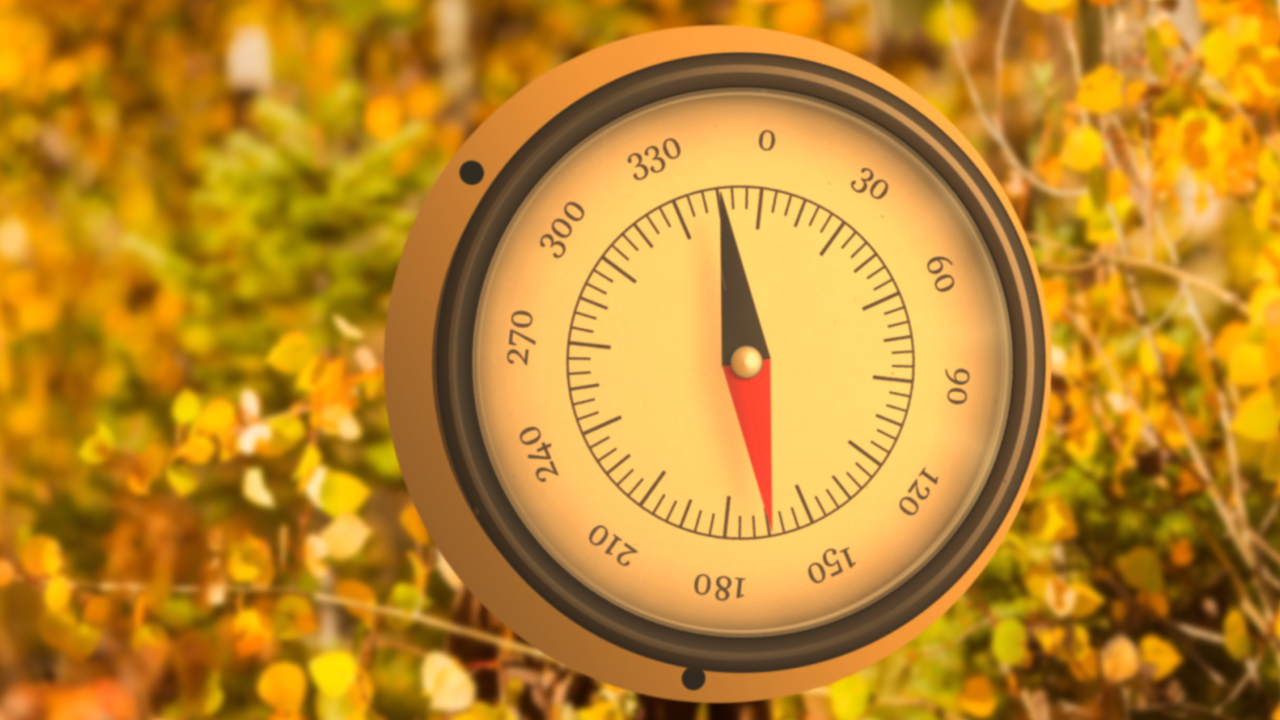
165 °
